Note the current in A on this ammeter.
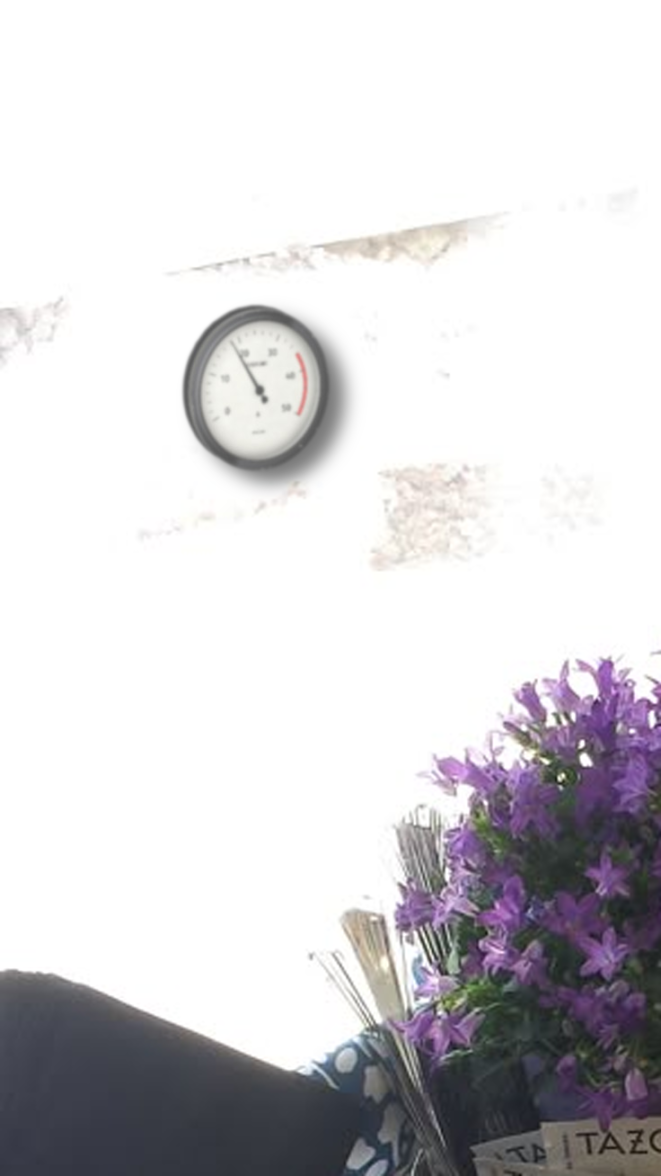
18 A
